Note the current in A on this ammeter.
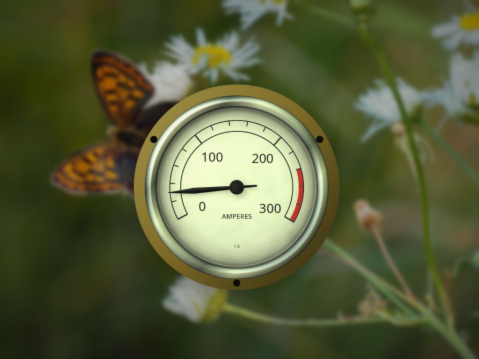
30 A
